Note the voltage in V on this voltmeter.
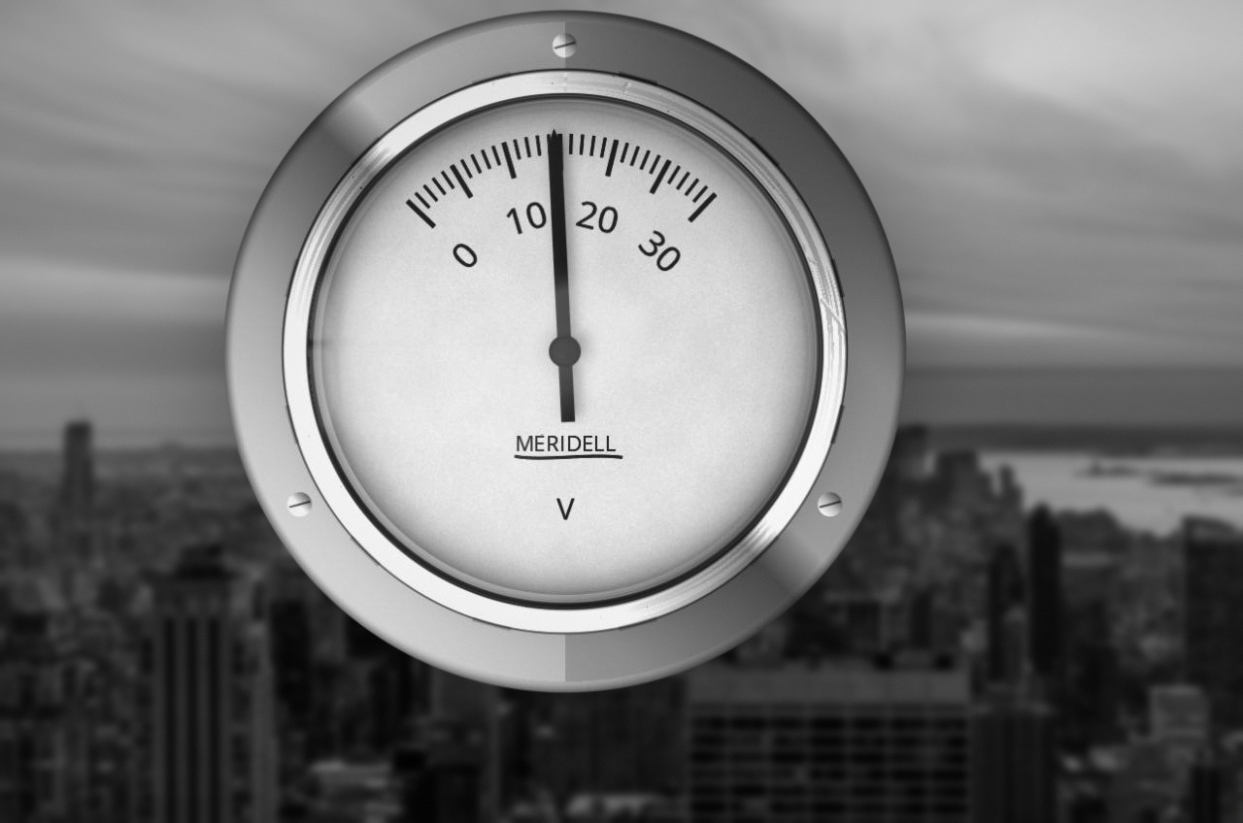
14.5 V
